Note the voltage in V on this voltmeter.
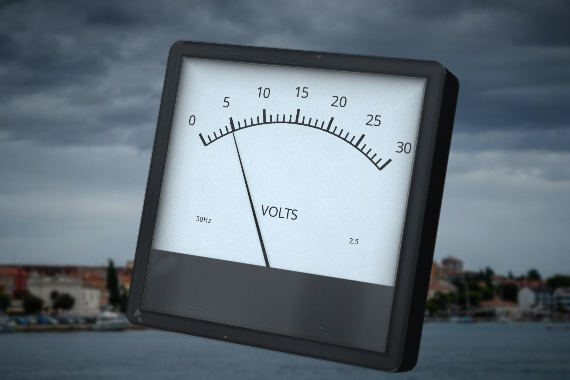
5 V
